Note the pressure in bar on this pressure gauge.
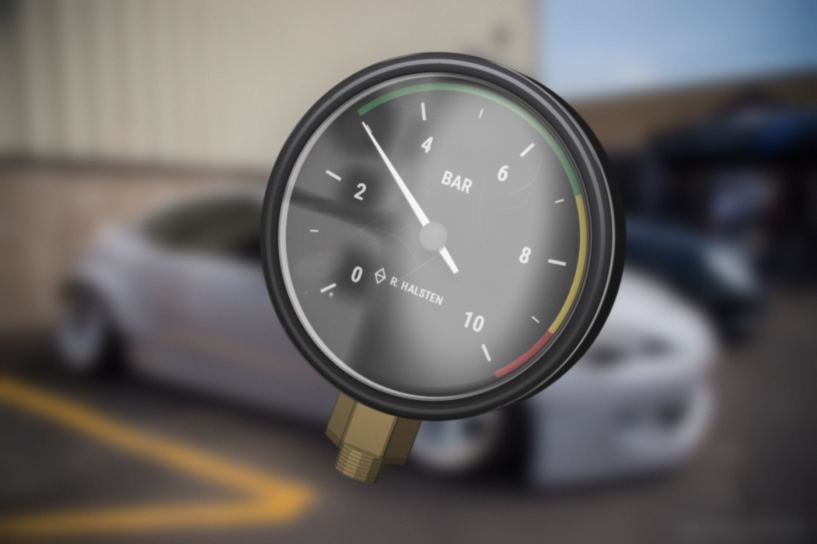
3 bar
